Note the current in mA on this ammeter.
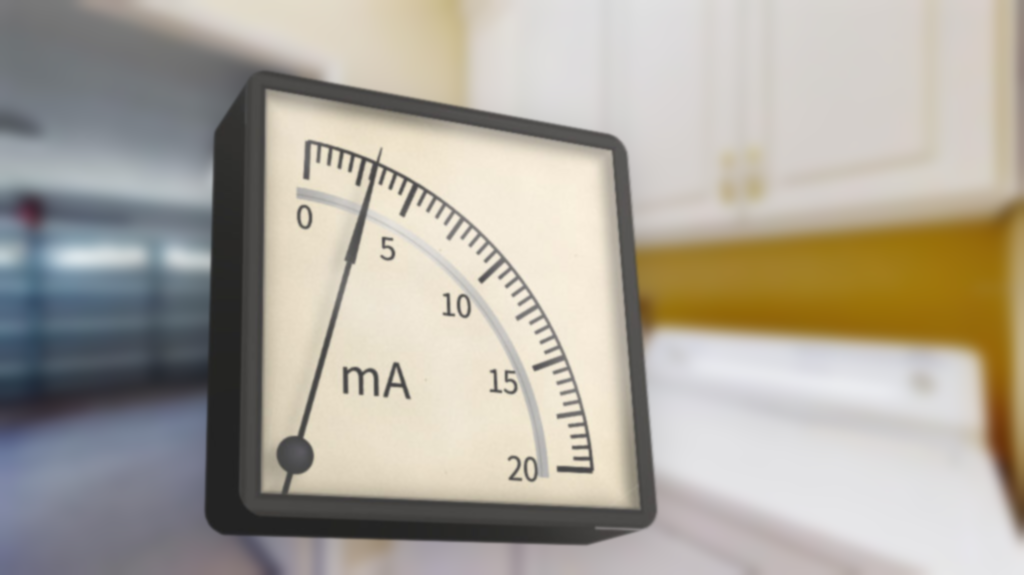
3 mA
